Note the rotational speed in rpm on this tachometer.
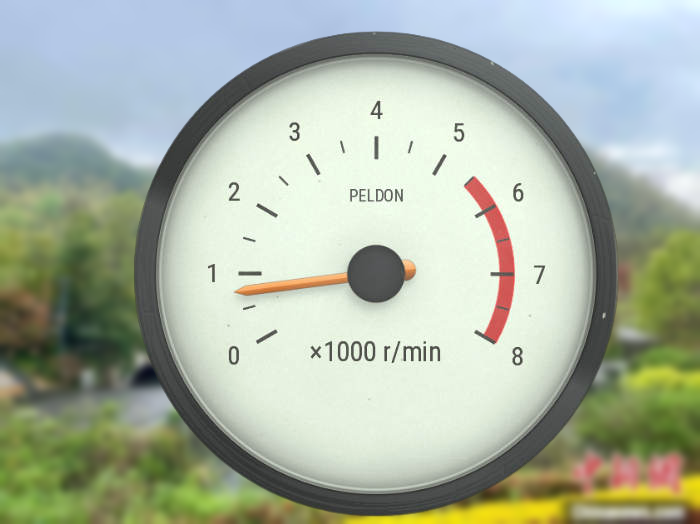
750 rpm
